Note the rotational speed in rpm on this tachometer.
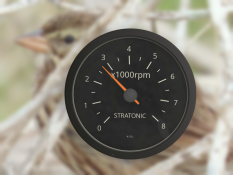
2750 rpm
